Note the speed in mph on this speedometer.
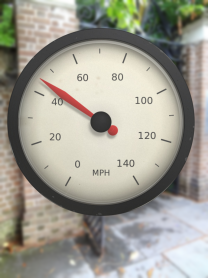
45 mph
